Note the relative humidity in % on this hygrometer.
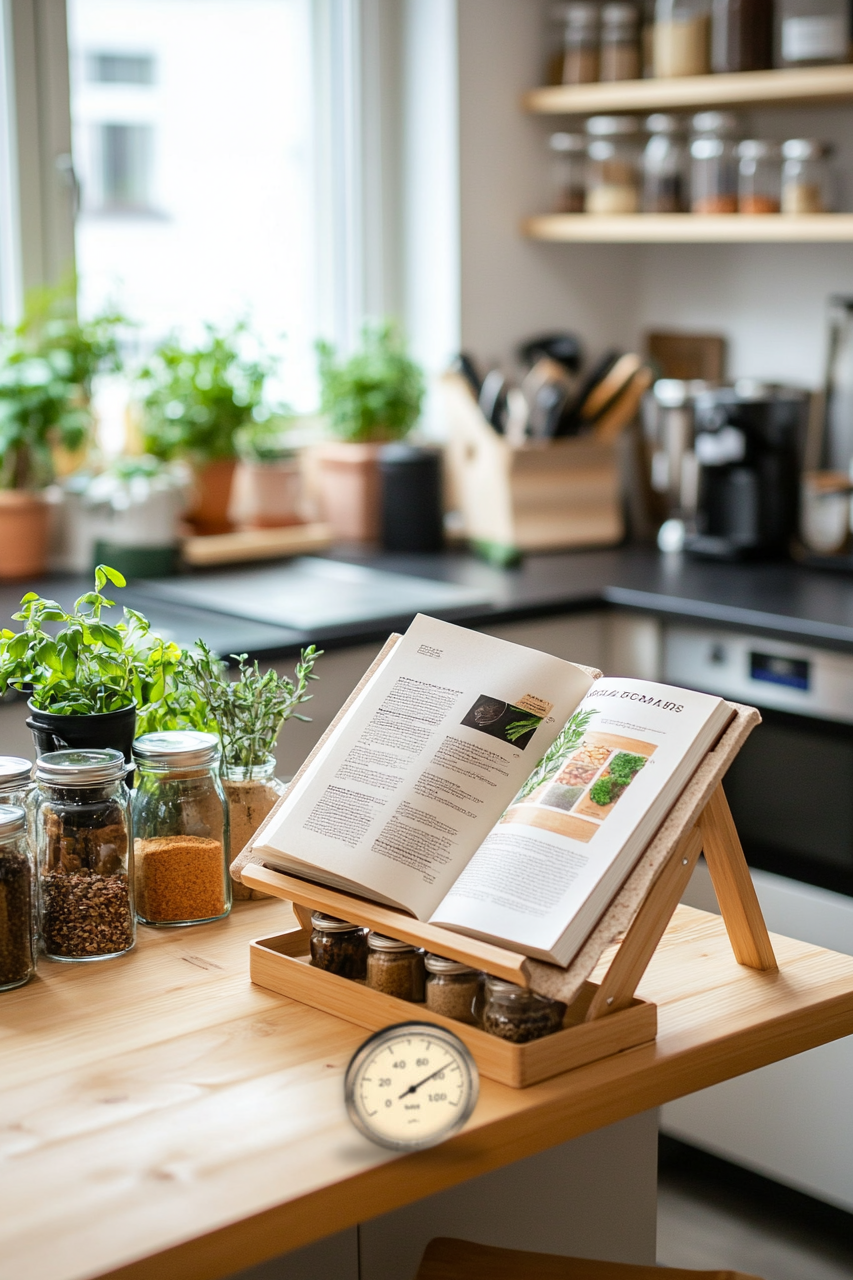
75 %
